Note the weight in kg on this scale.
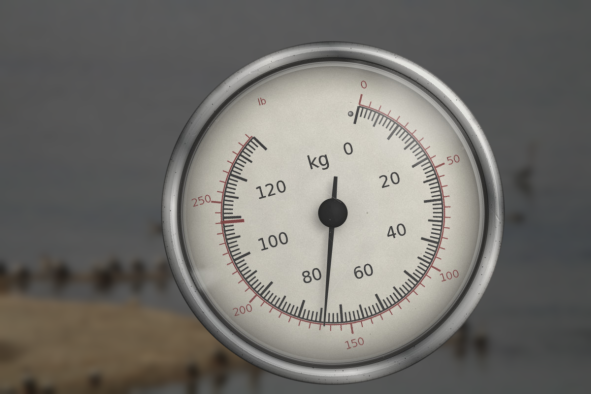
74 kg
